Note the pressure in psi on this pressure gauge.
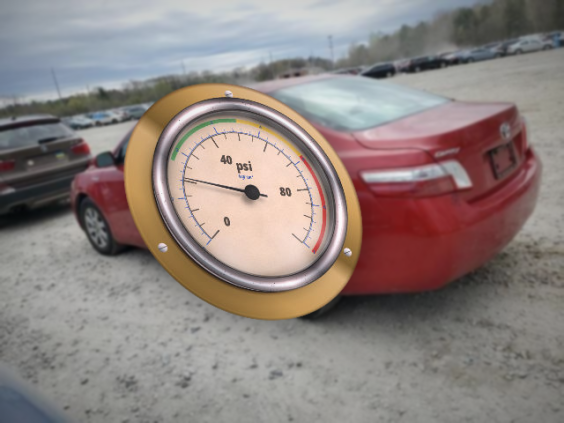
20 psi
